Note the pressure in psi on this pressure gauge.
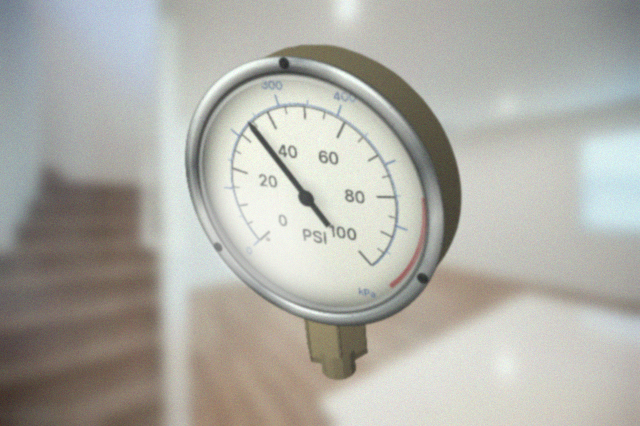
35 psi
